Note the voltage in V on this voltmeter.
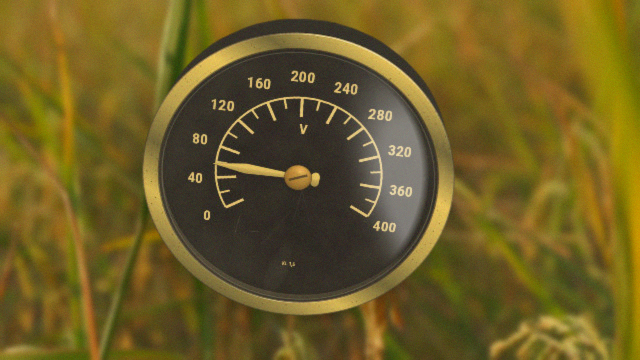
60 V
